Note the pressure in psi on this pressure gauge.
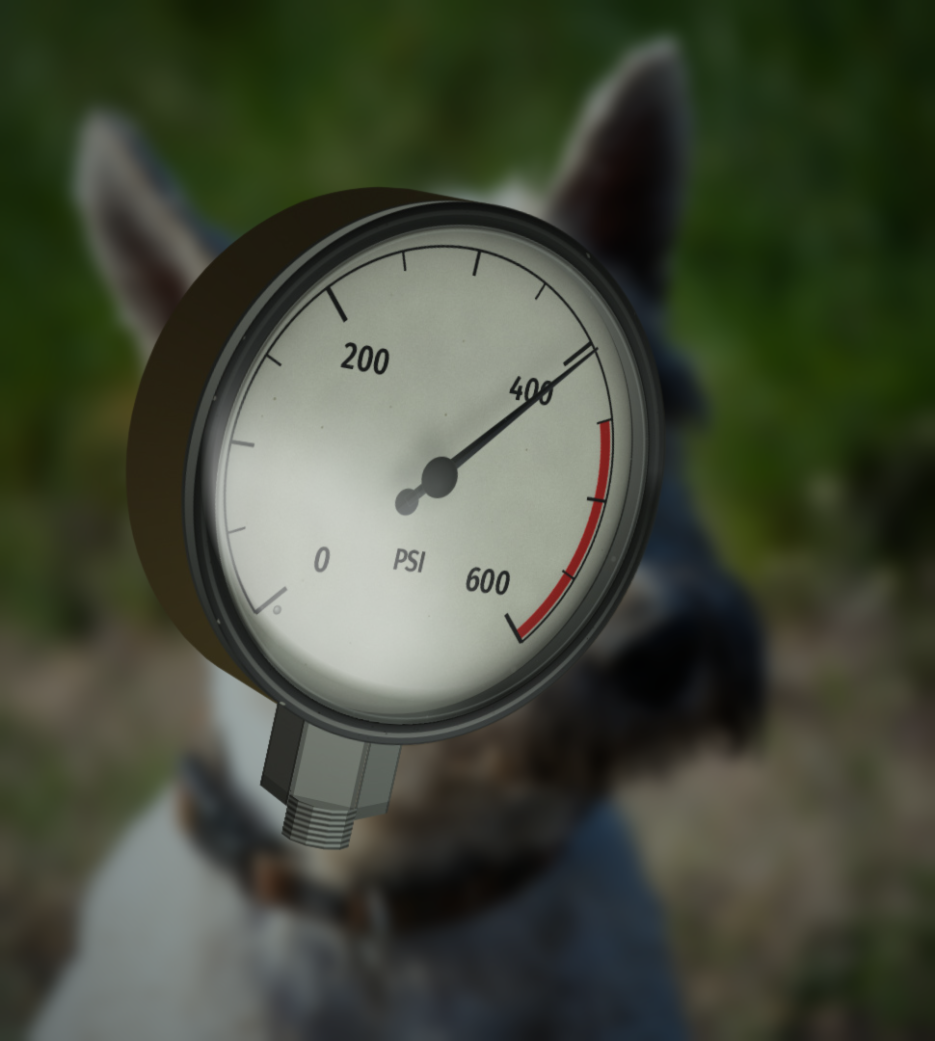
400 psi
